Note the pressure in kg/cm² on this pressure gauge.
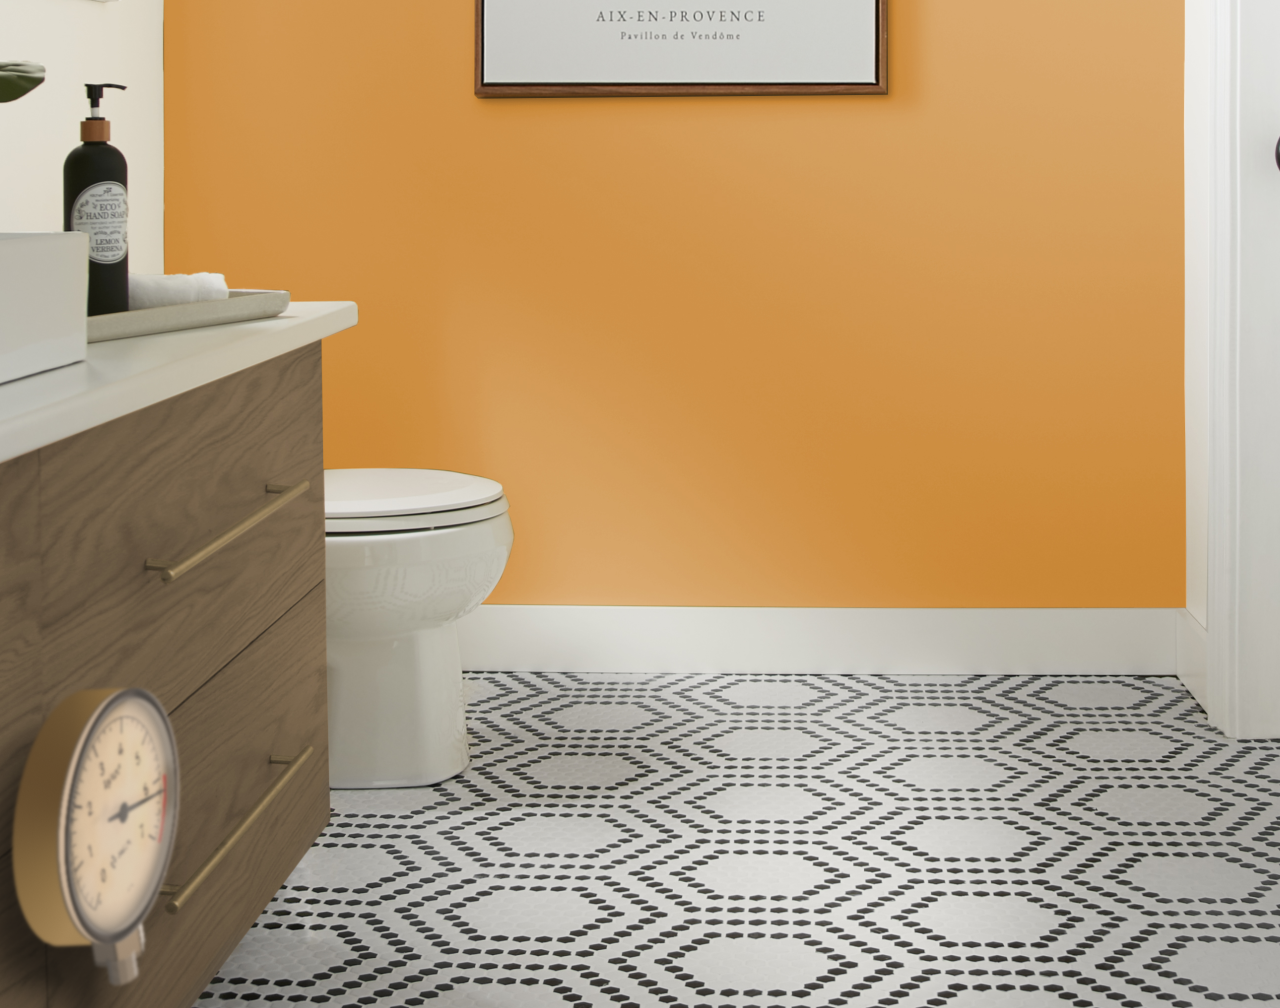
6.2 kg/cm²
